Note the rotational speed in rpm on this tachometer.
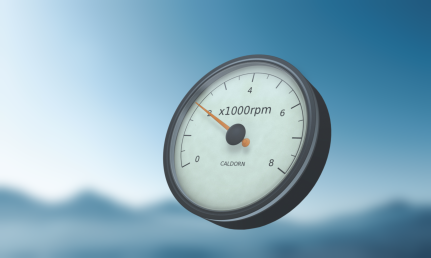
2000 rpm
